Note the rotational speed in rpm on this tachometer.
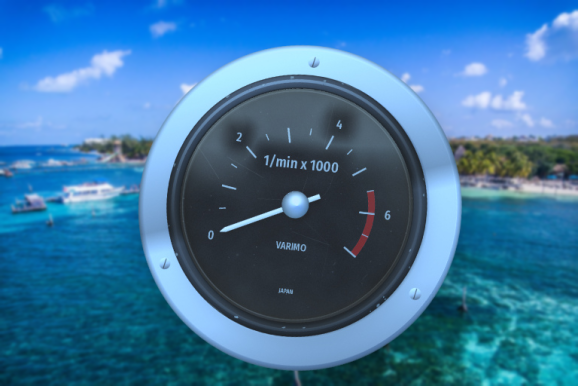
0 rpm
